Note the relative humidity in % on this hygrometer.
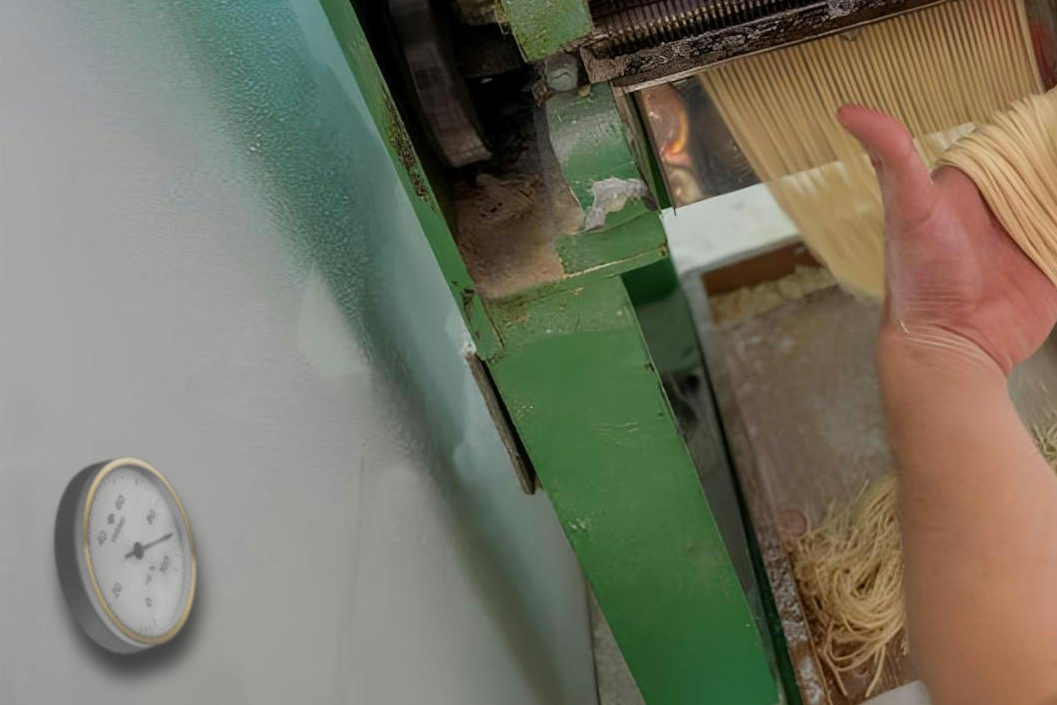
90 %
